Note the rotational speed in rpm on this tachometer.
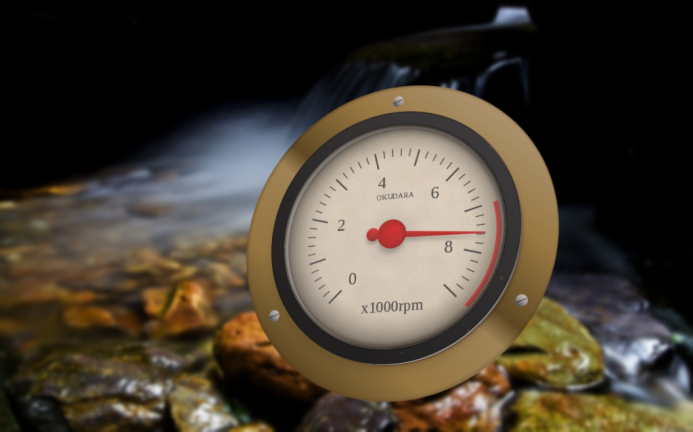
7600 rpm
